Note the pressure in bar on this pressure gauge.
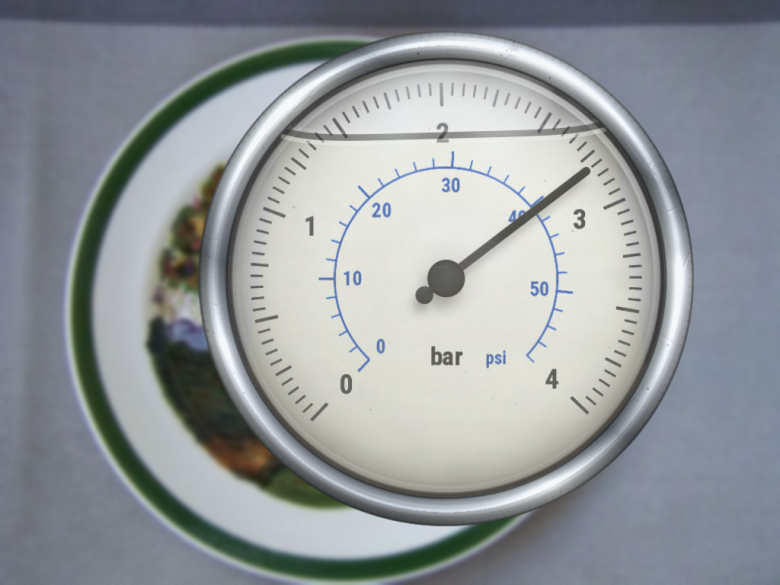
2.8 bar
